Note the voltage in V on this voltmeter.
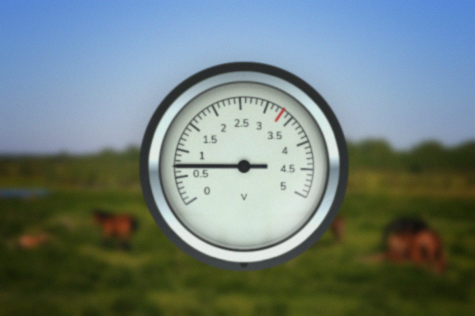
0.7 V
